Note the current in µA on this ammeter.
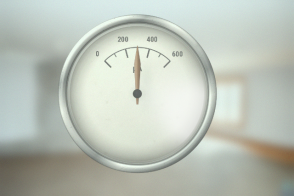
300 µA
